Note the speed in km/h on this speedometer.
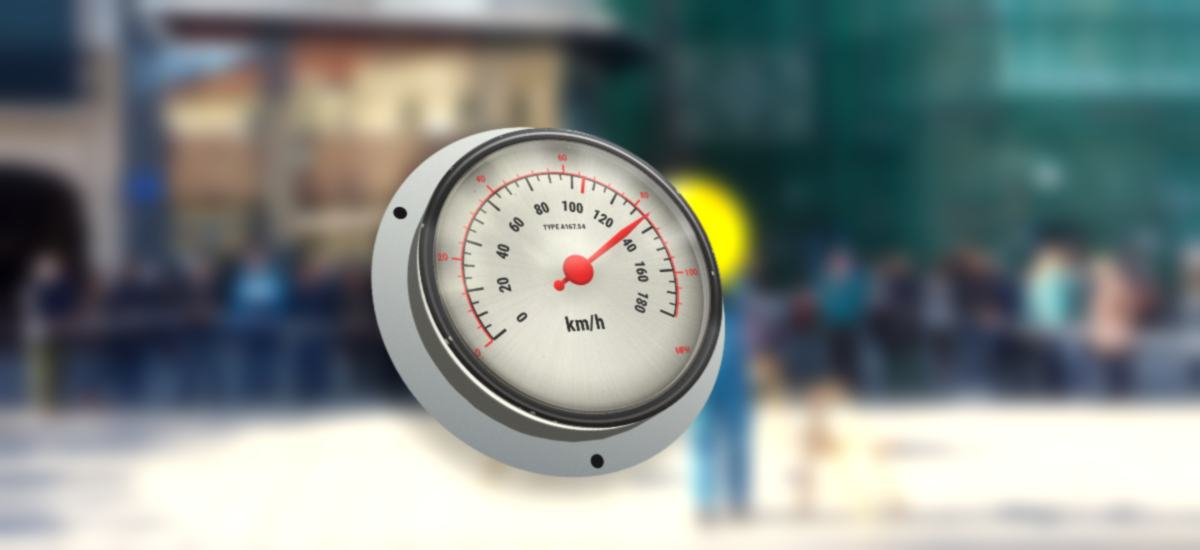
135 km/h
